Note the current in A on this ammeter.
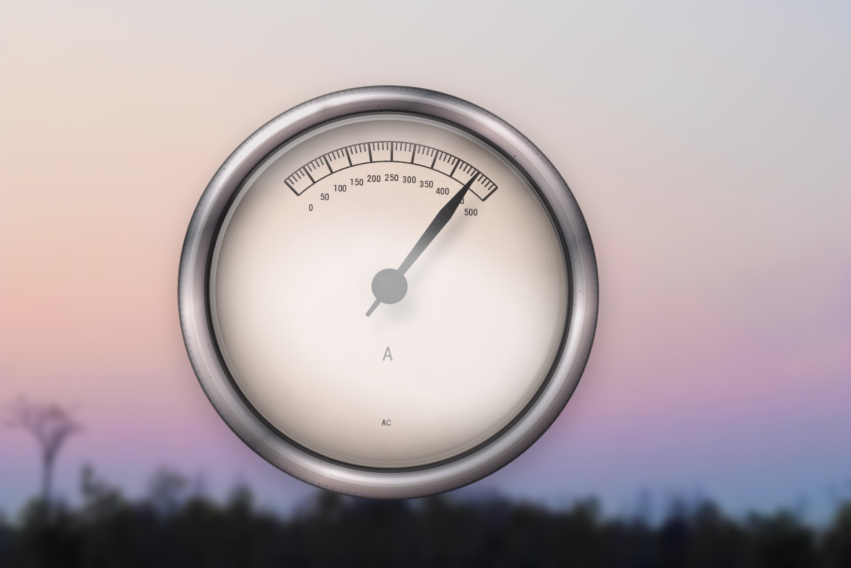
450 A
